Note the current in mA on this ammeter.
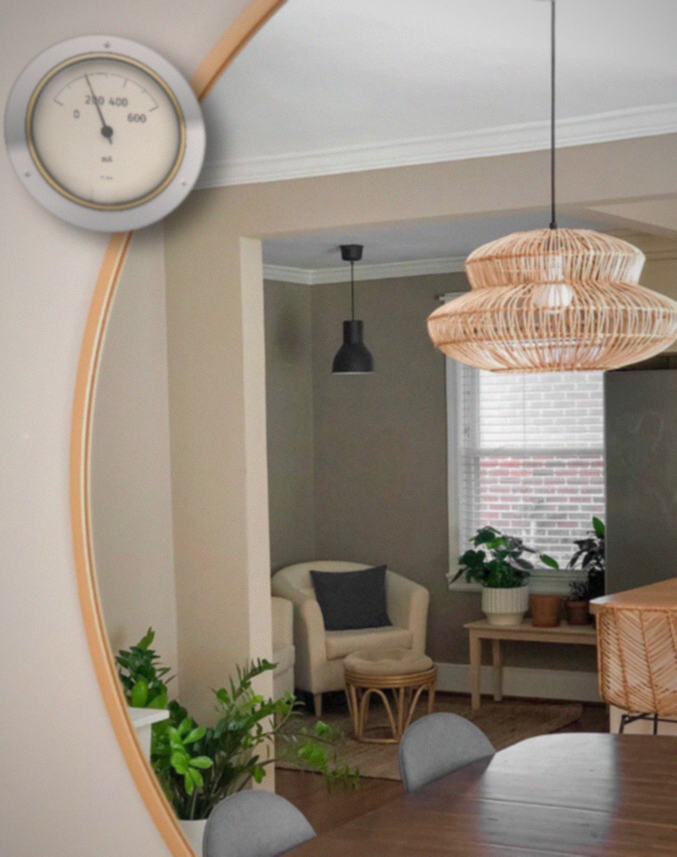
200 mA
